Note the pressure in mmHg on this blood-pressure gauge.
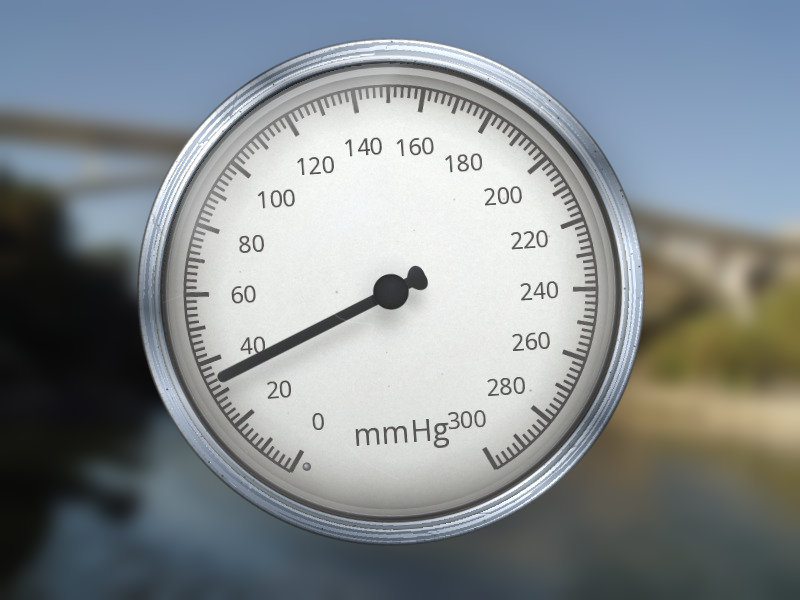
34 mmHg
